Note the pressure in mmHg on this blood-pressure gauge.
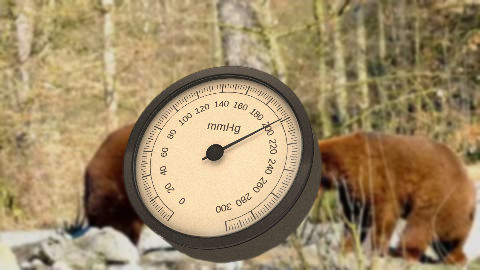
200 mmHg
